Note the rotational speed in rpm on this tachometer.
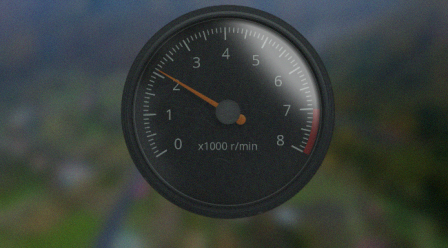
2100 rpm
